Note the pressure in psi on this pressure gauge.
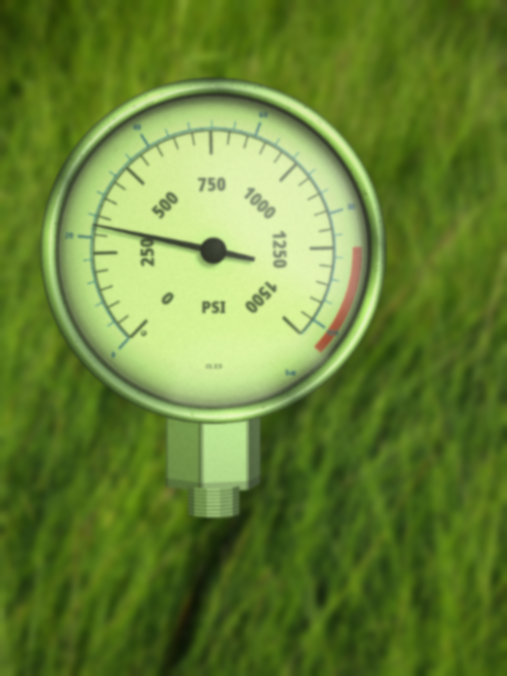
325 psi
